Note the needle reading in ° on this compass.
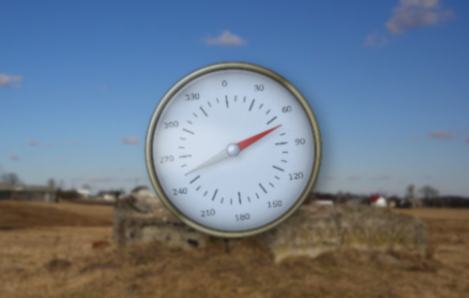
70 °
